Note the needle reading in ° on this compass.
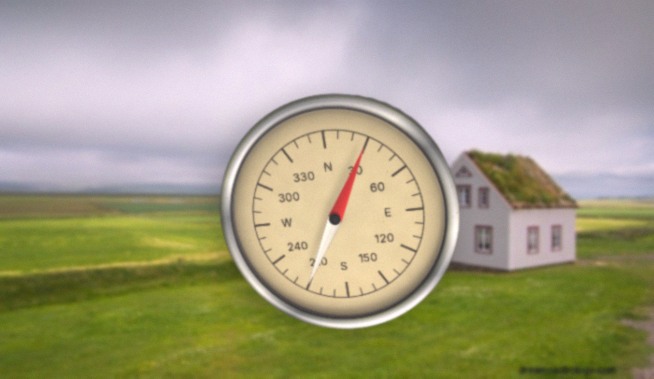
30 °
